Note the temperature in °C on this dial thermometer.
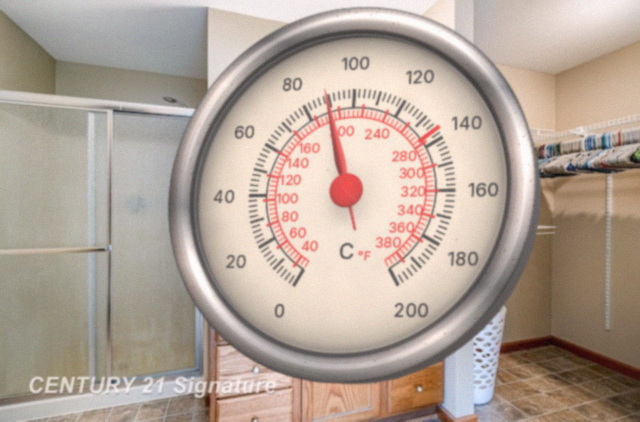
90 °C
